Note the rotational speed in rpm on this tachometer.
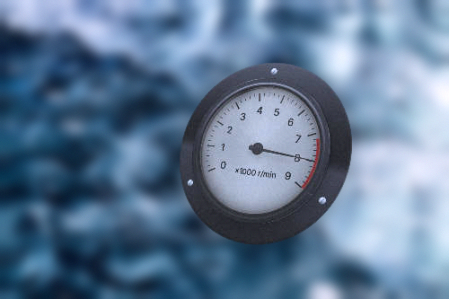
8000 rpm
